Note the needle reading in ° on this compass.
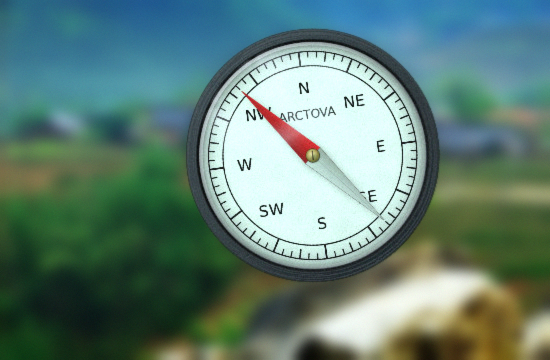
320 °
